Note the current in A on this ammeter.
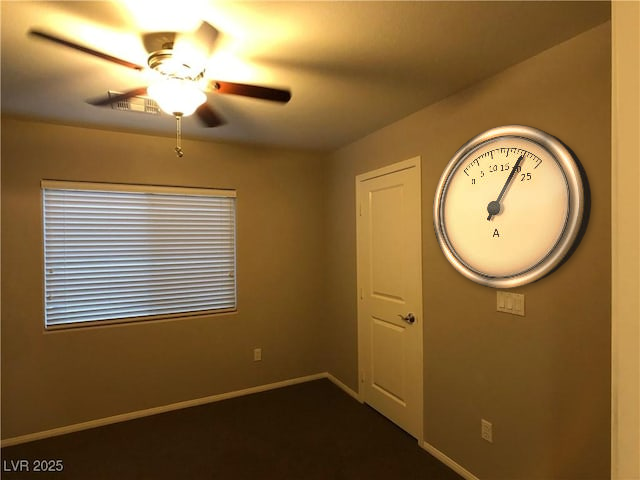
20 A
